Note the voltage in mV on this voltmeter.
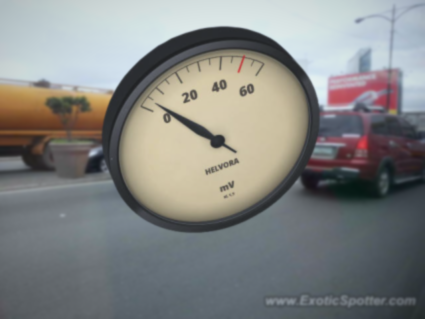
5 mV
